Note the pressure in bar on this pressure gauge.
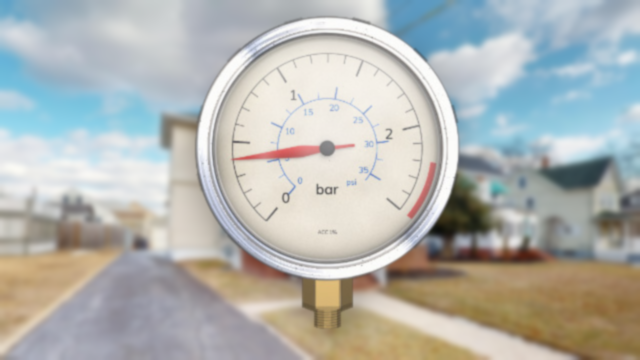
0.4 bar
